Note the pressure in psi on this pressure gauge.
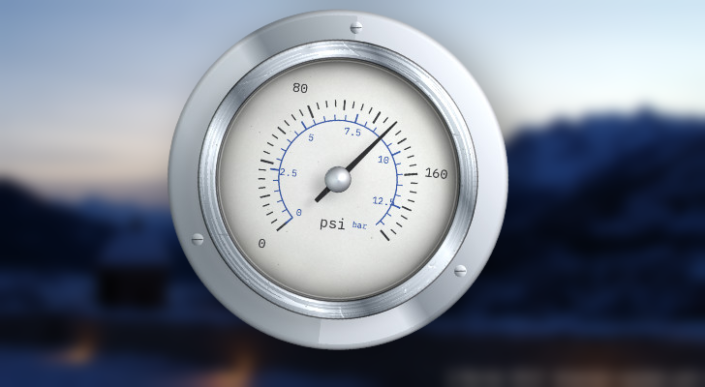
130 psi
